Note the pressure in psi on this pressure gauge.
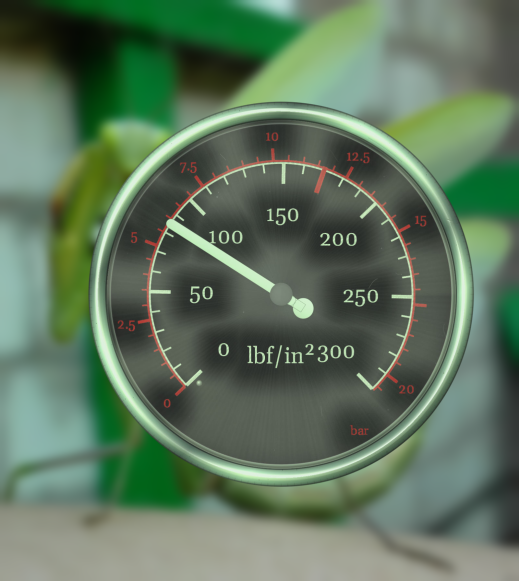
85 psi
